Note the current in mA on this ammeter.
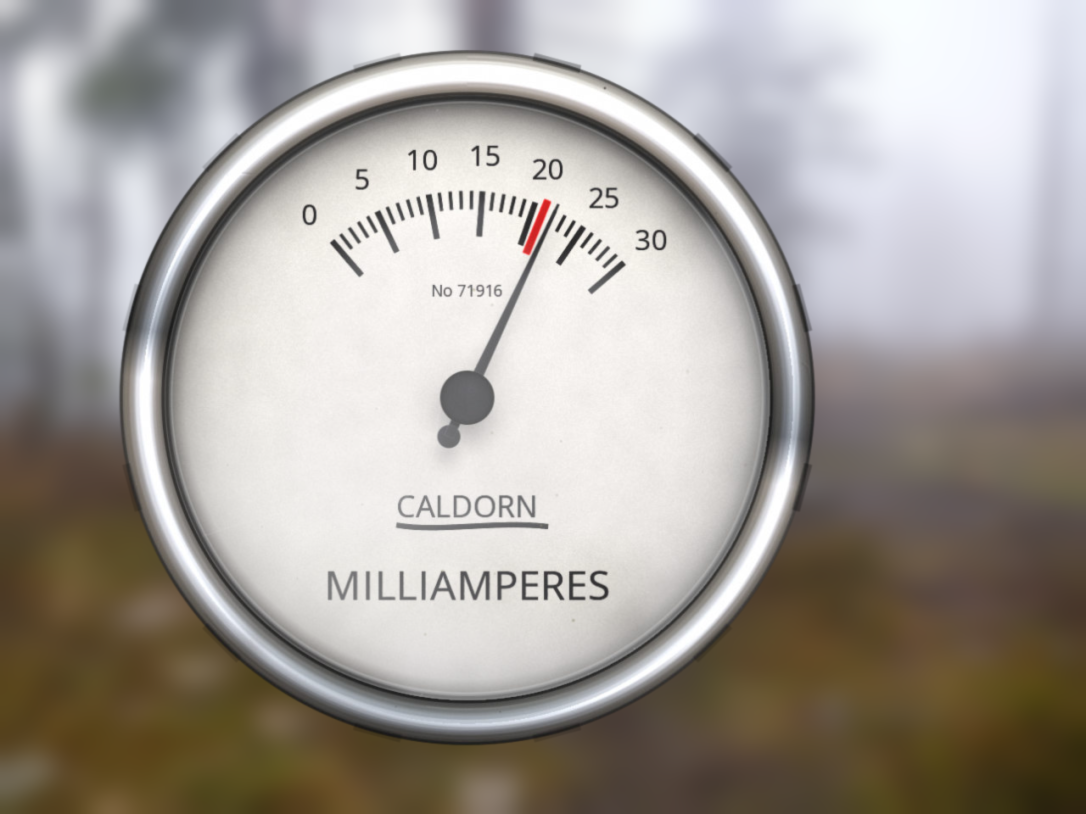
22 mA
